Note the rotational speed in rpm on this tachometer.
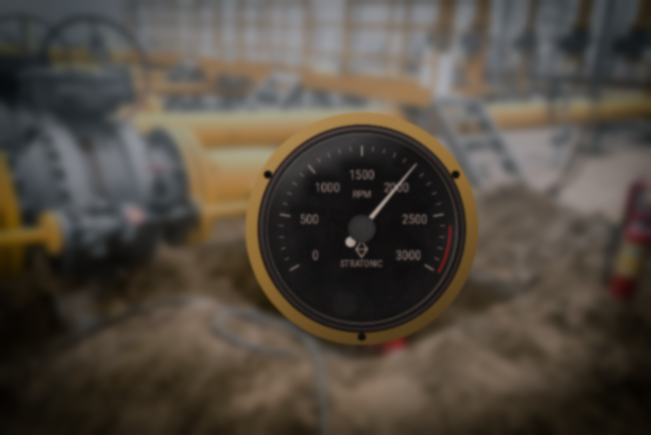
2000 rpm
